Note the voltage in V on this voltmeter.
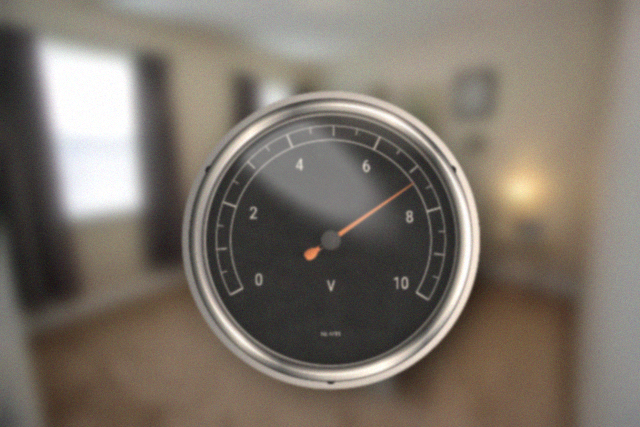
7.25 V
